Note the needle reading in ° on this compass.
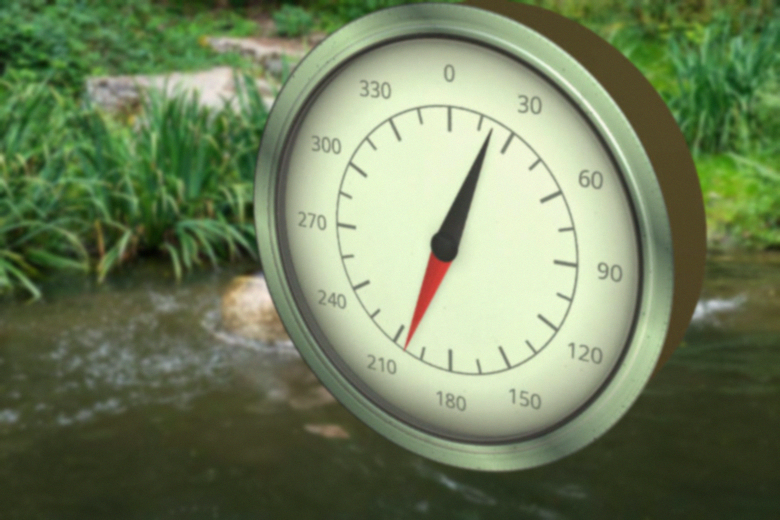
202.5 °
